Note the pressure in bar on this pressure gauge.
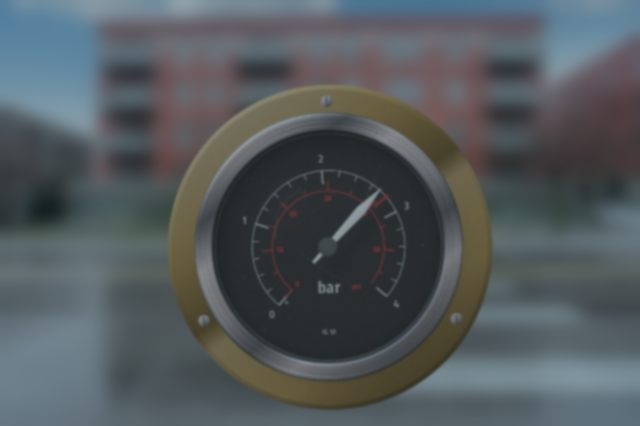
2.7 bar
